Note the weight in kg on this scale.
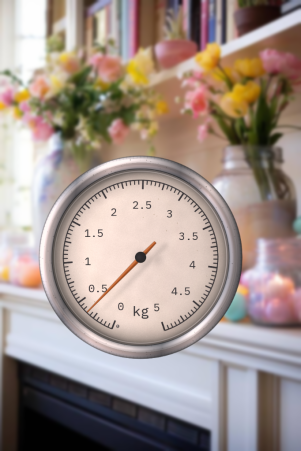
0.35 kg
